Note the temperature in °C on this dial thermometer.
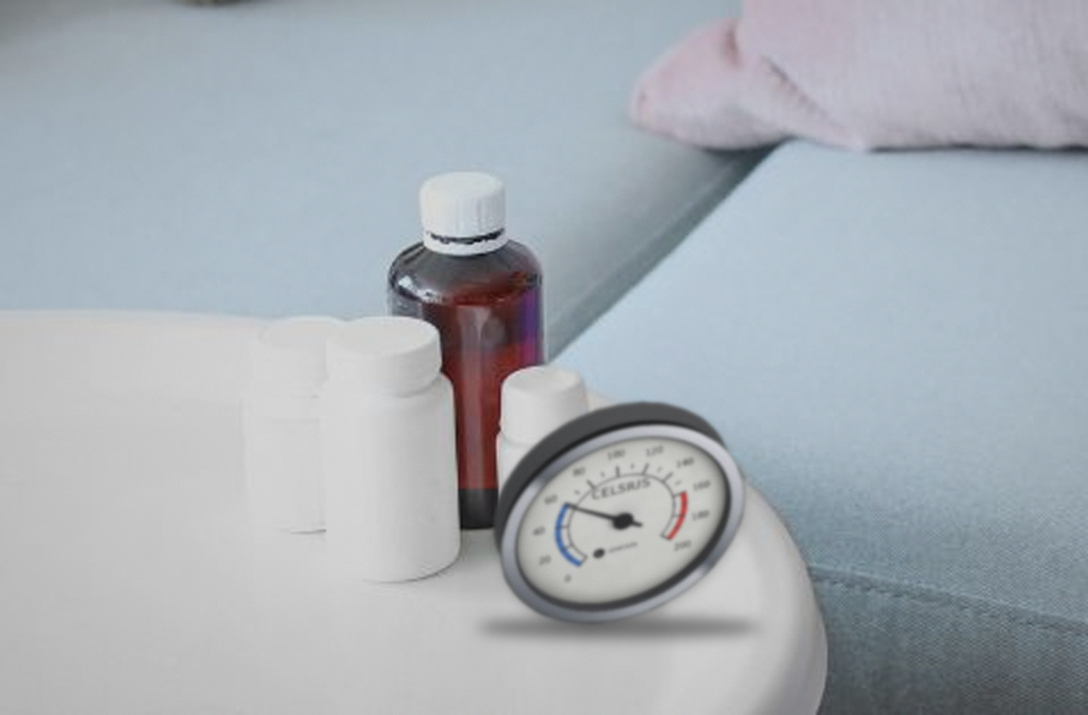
60 °C
